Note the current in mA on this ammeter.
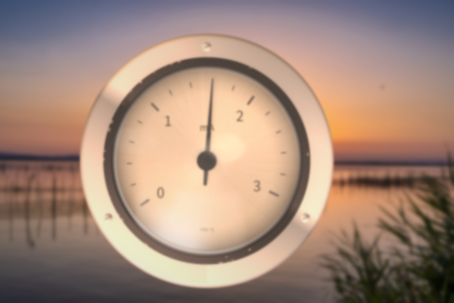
1.6 mA
